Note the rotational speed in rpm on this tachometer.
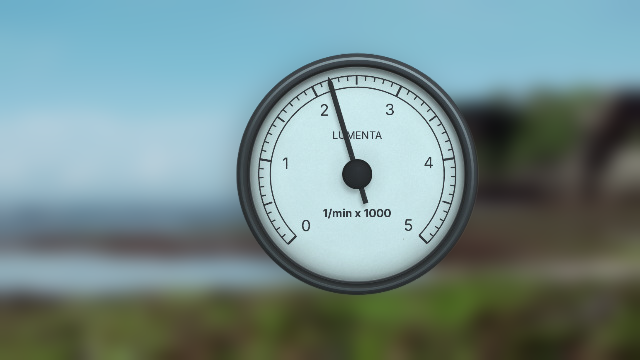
2200 rpm
